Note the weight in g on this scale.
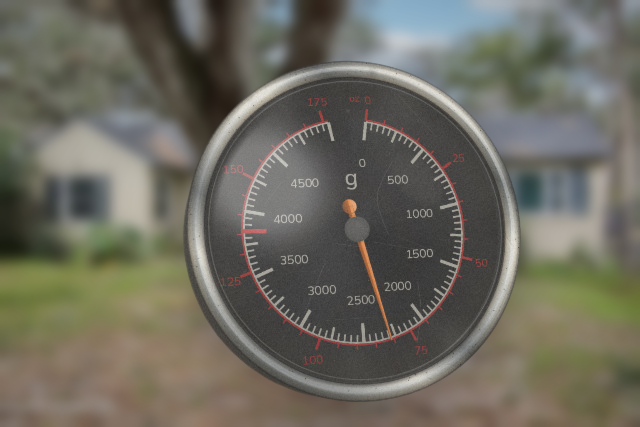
2300 g
